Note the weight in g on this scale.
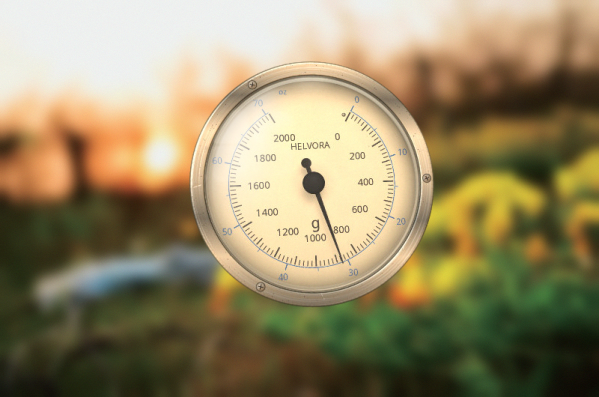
880 g
